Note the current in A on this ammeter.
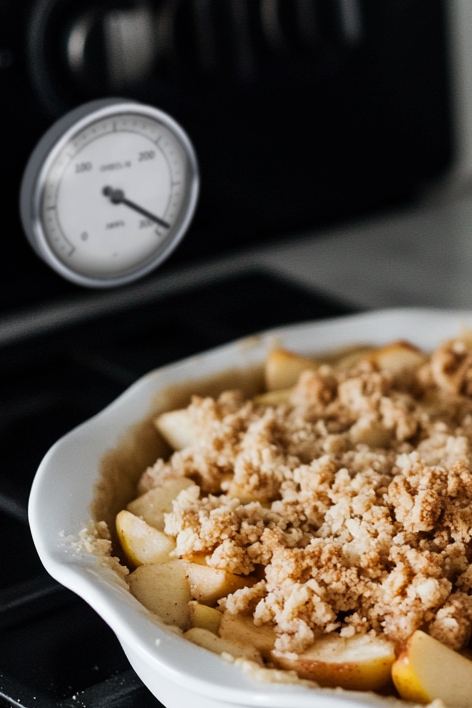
290 A
